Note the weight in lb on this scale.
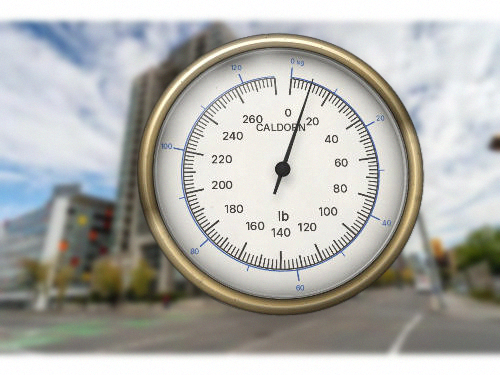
10 lb
